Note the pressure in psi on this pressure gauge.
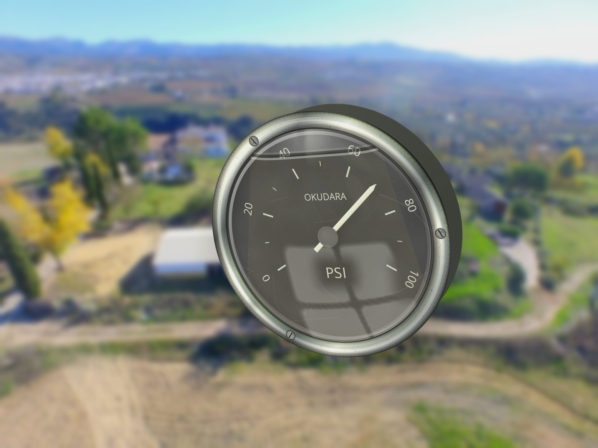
70 psi
